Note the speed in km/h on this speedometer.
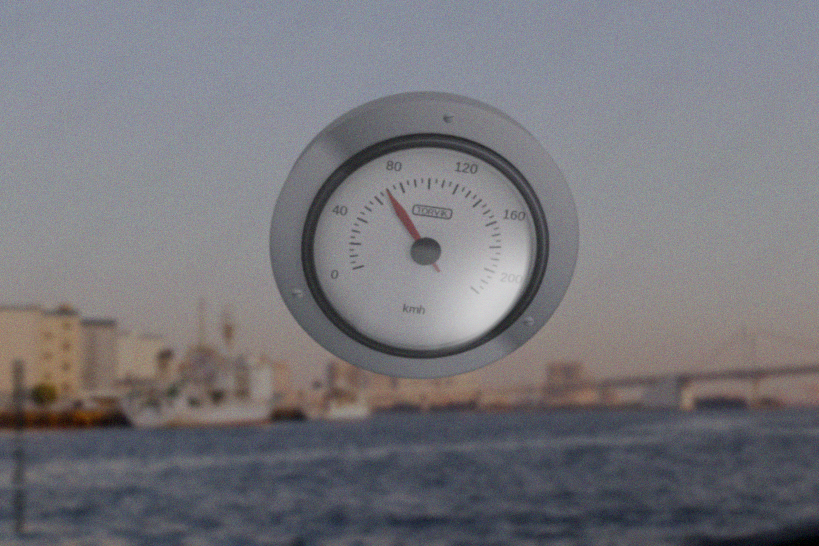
70 km/h
